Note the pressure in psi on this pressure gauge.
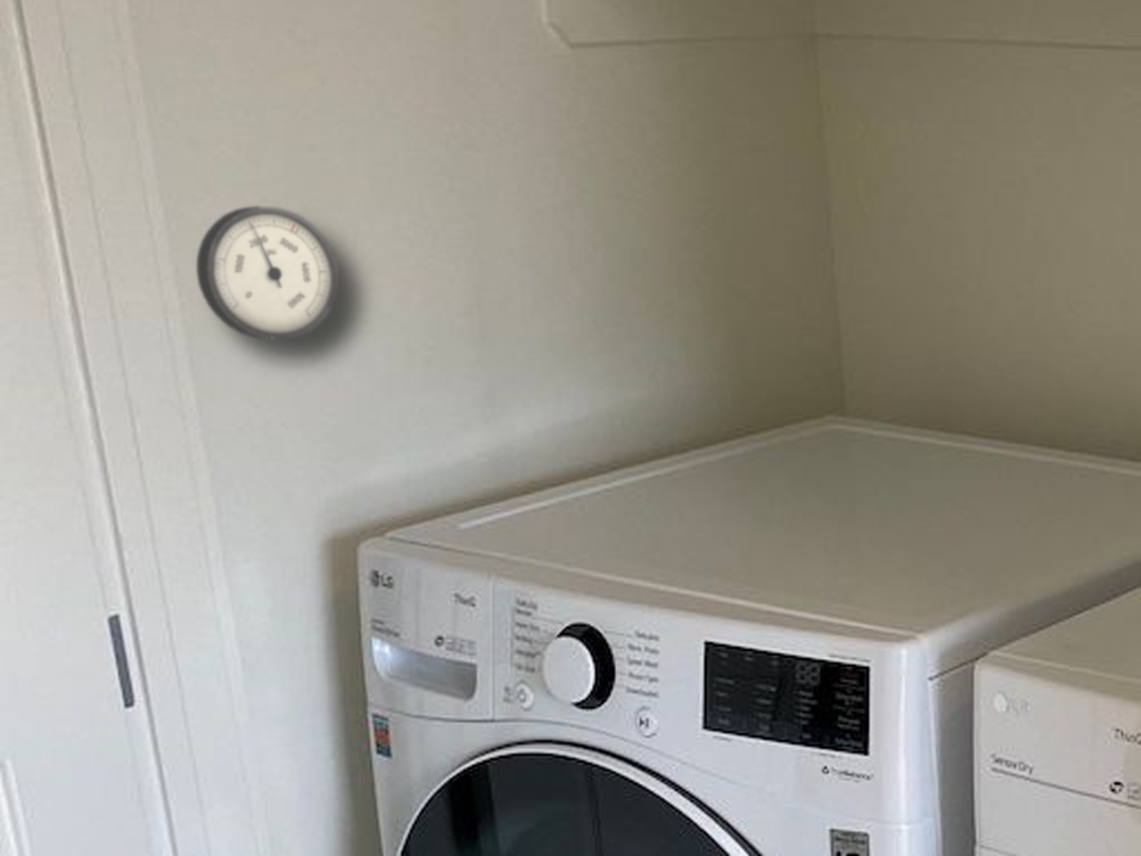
2000 psi
